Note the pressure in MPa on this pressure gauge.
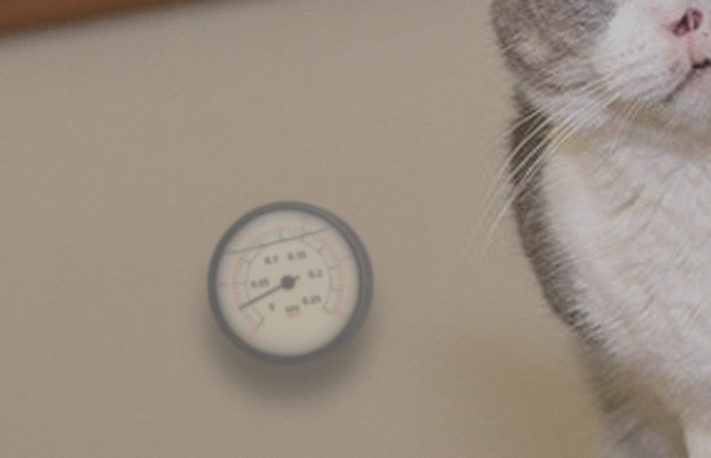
0.025 MPa
